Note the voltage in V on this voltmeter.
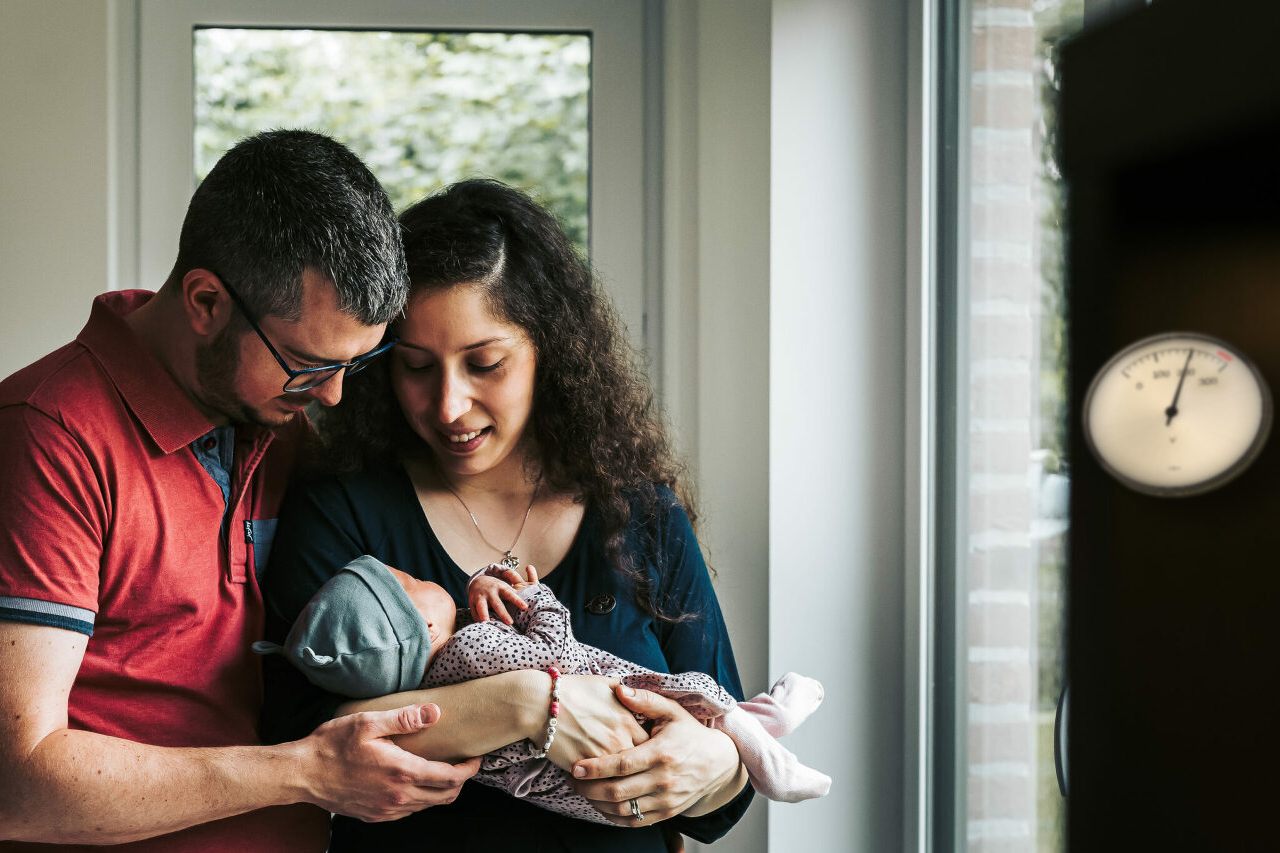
200 V
